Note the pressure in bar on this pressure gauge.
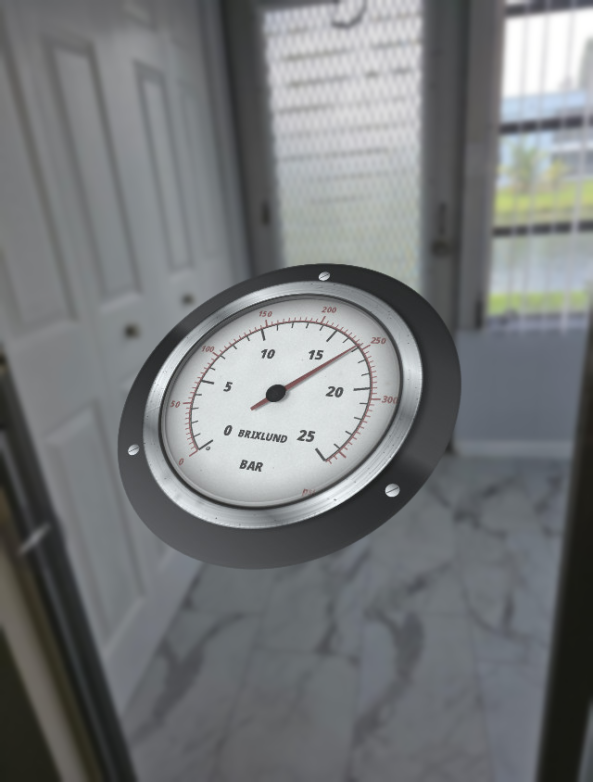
17 bar
